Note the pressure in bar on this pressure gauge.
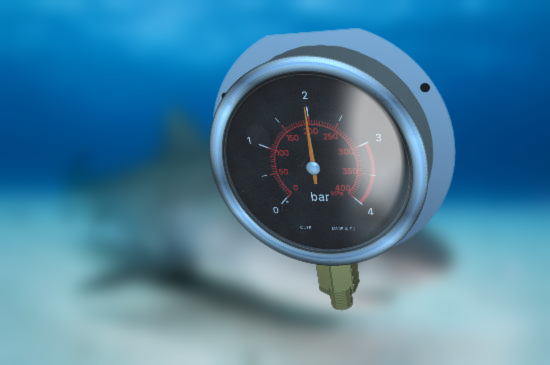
2 bar
